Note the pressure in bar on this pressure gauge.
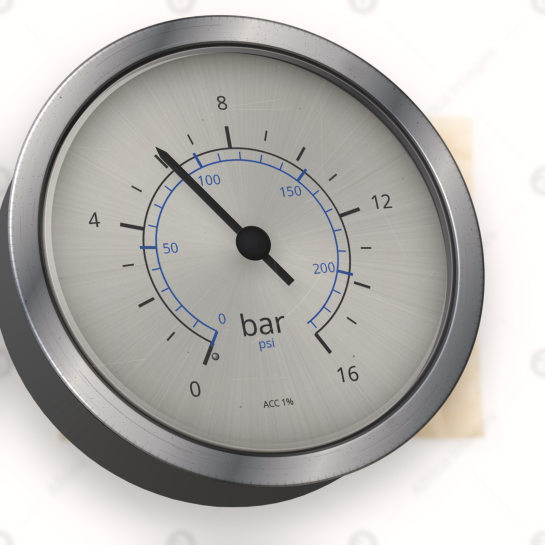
6 bar
